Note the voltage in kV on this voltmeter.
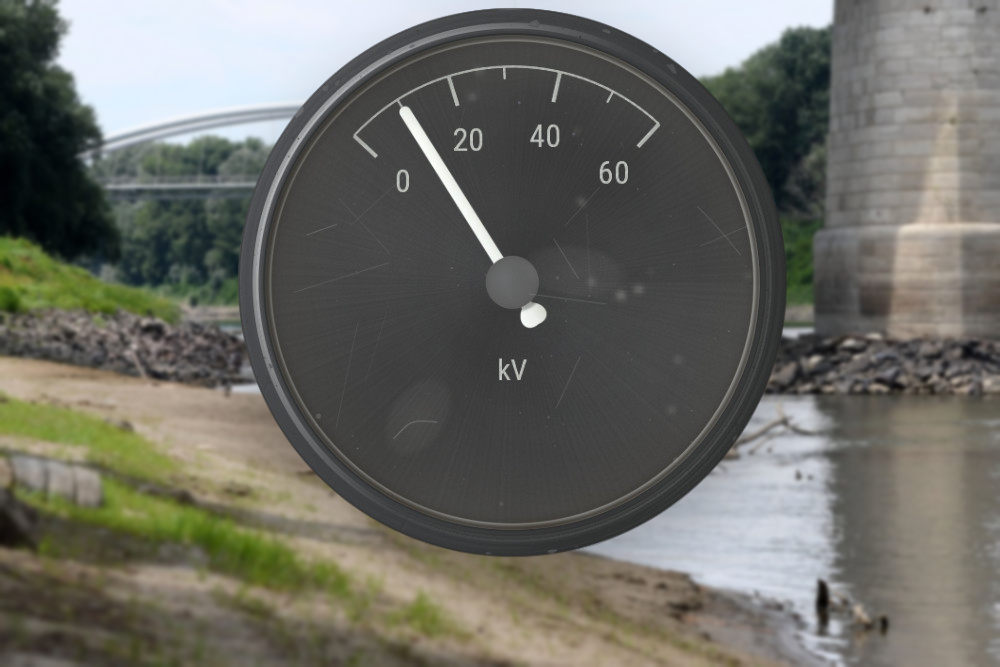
10 kV
